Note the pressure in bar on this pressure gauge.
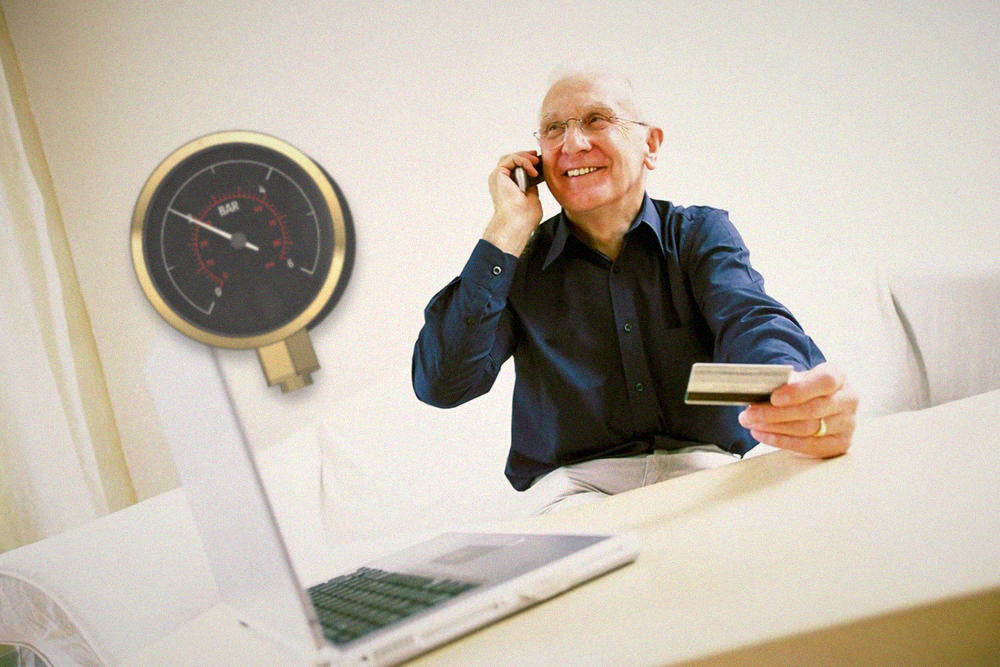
2 bar
